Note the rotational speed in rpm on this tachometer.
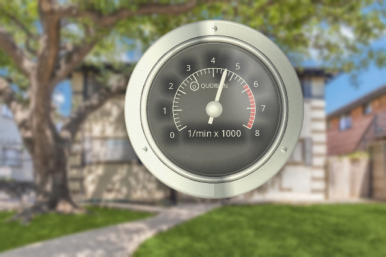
4600 rpm
